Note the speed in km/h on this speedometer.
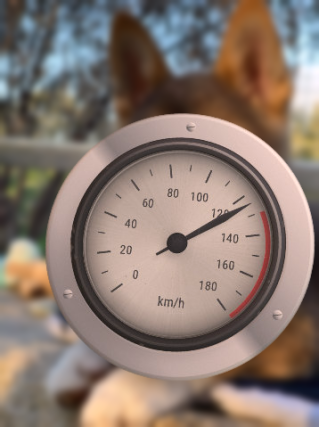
125 km/h
